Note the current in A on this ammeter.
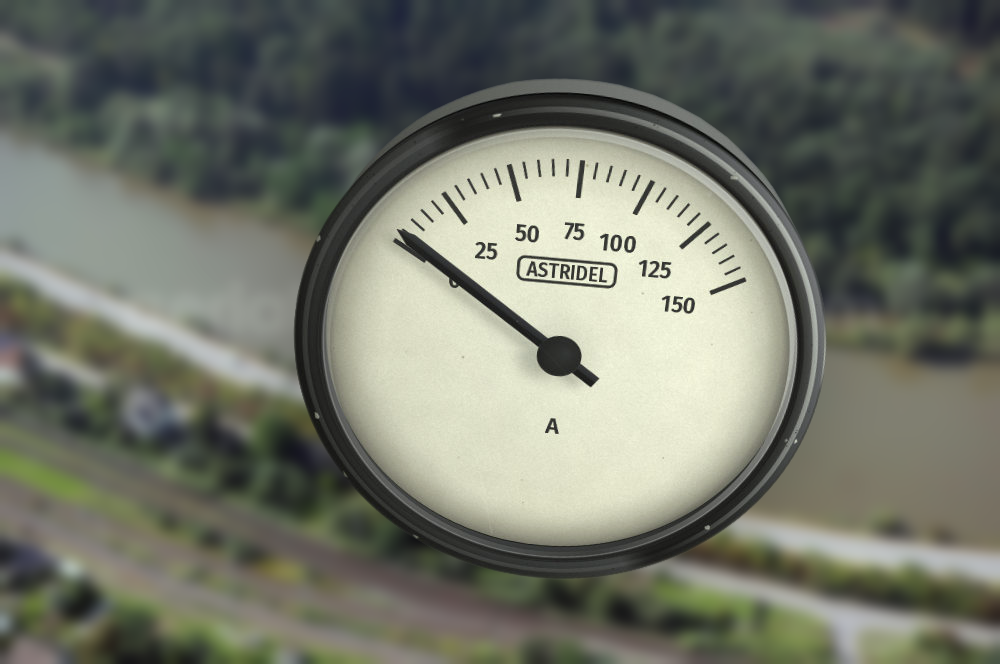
5 A
